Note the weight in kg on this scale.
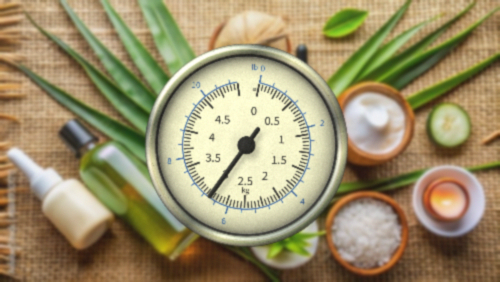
3 kg
